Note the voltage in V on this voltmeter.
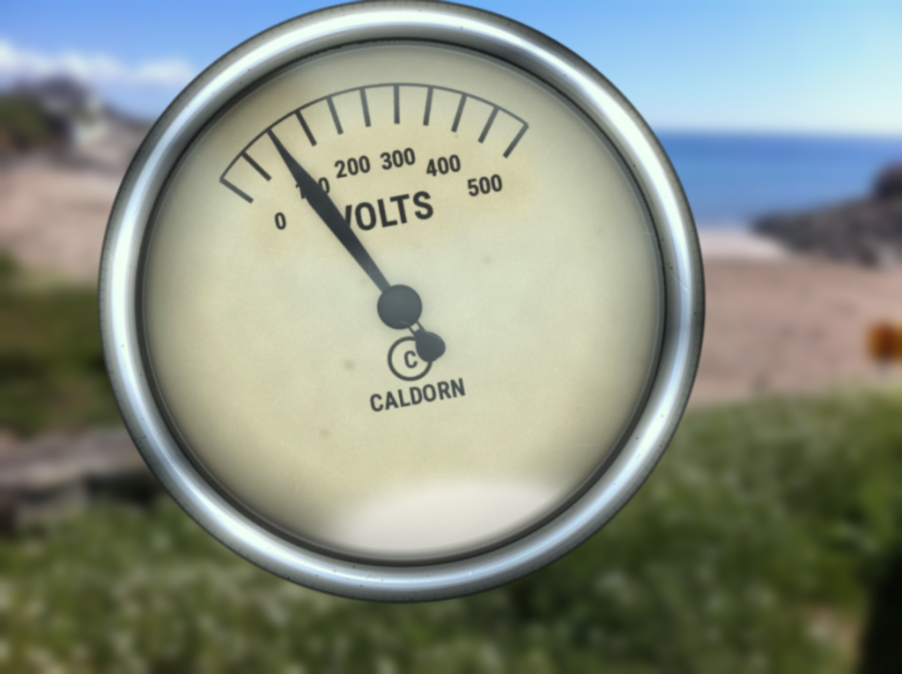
100 V
